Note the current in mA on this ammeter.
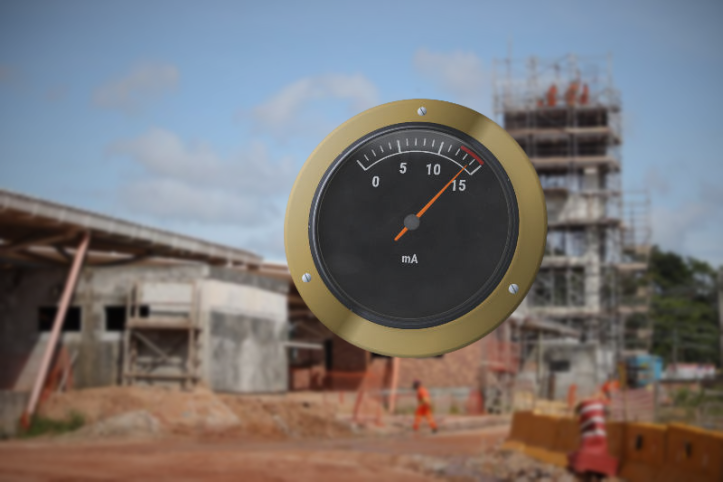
14 mA
